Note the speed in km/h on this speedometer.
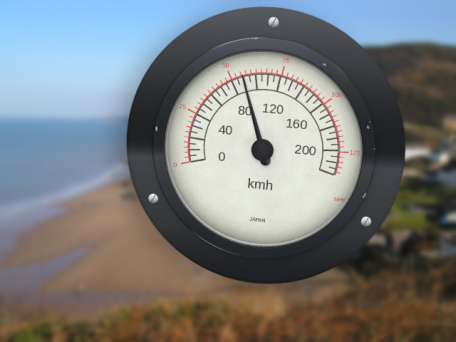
90 km/h
